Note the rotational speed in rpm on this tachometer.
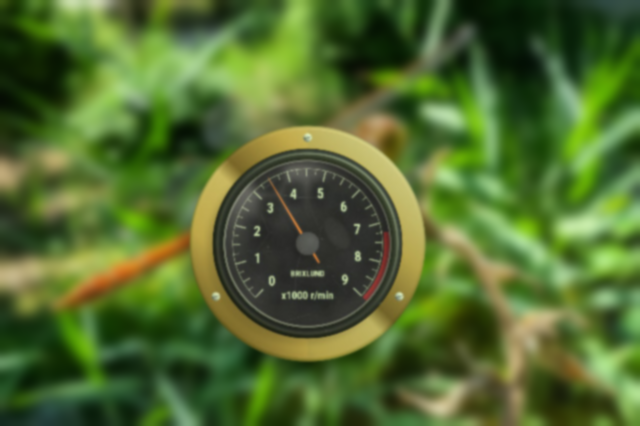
3500 rpm
